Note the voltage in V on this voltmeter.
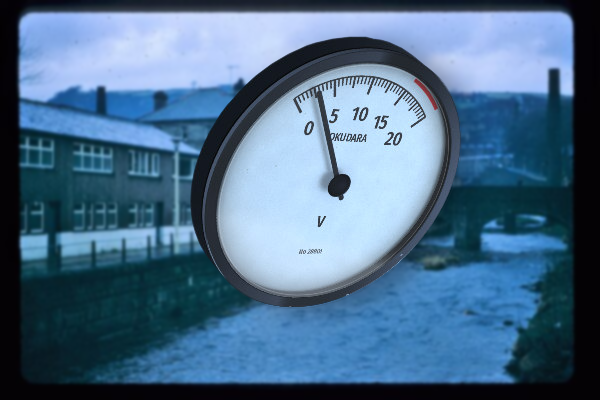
2.5 V
